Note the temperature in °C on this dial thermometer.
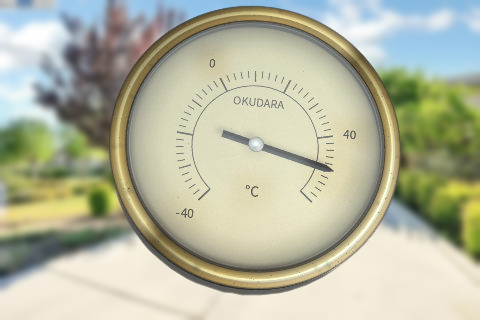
50 °C
